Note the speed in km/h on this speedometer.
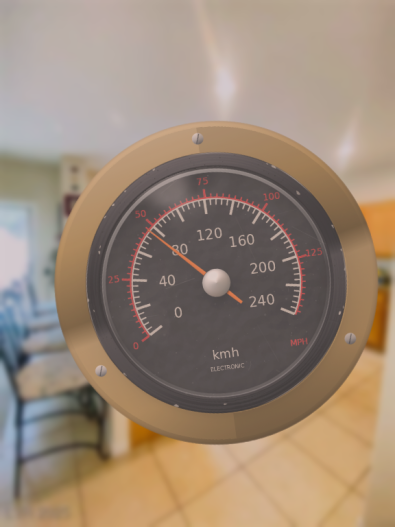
76 km/h
